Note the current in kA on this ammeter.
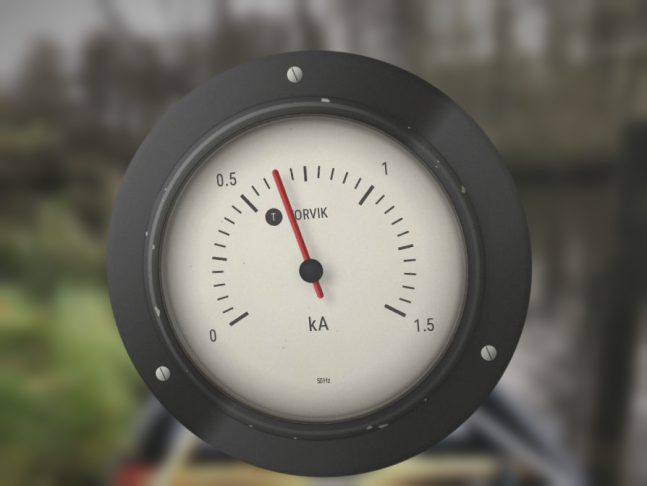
0.65 kA
